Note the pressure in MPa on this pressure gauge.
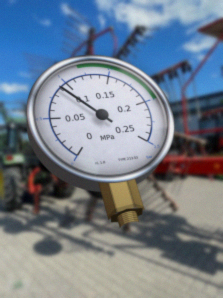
0.09 MPa
